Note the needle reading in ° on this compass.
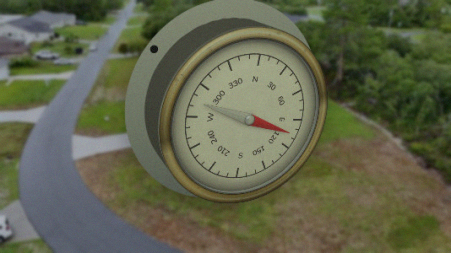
105 °
